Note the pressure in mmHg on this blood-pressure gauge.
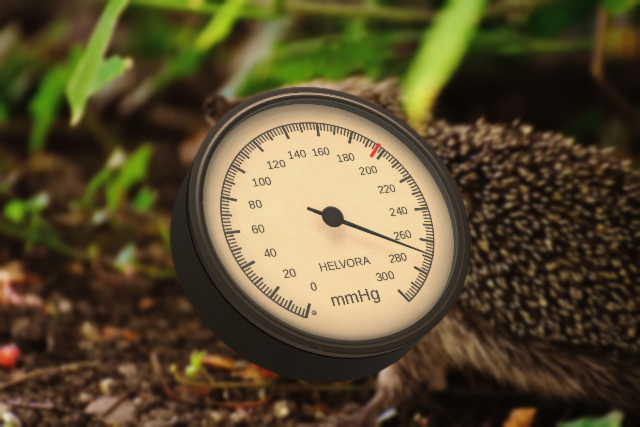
270 mmHg
